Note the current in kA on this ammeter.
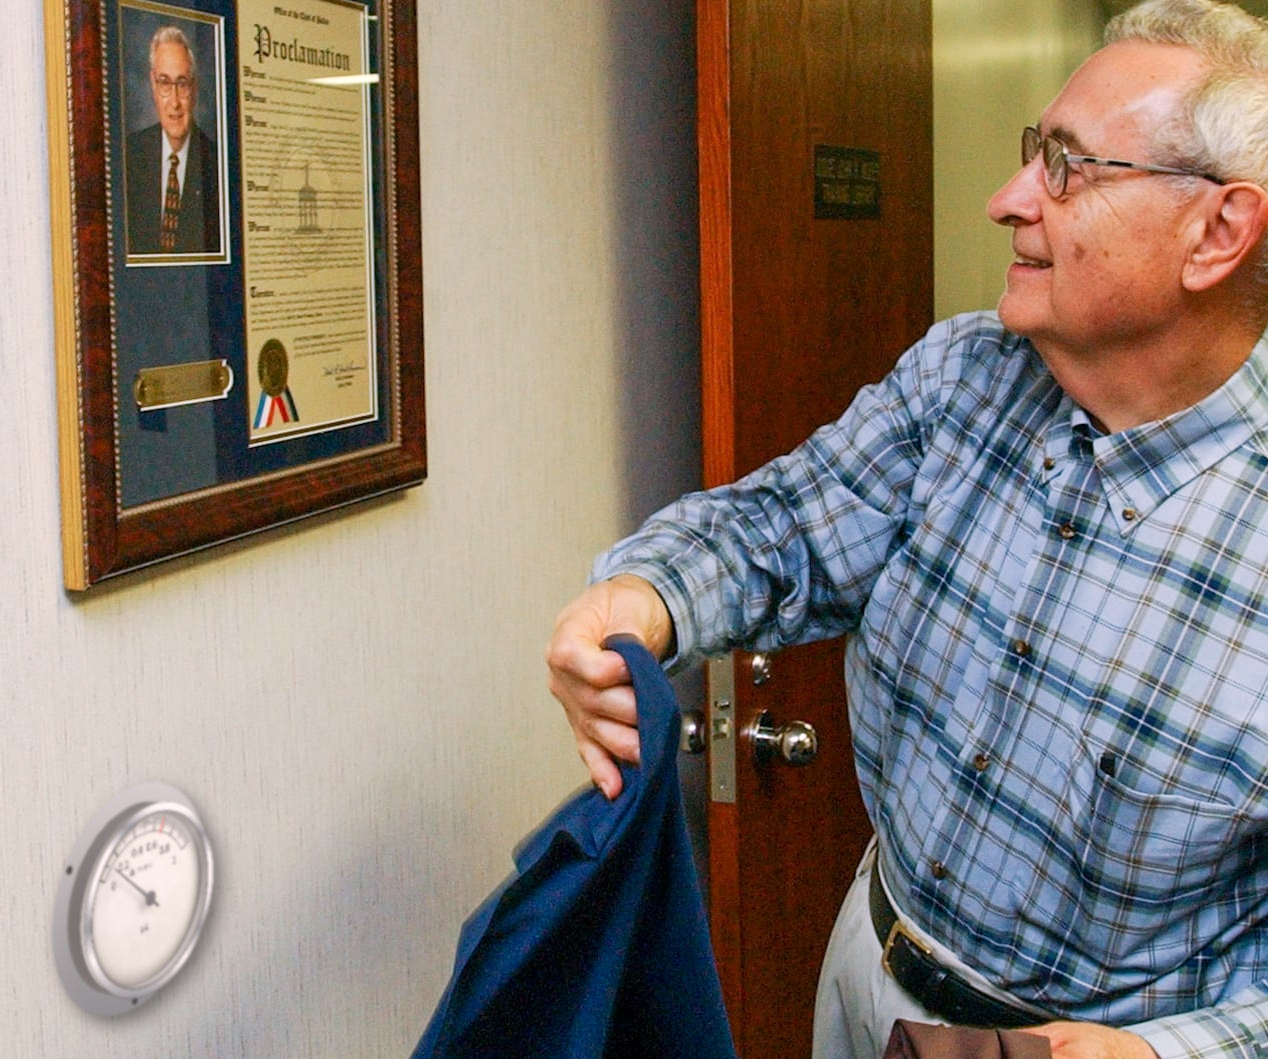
0.1 kA
